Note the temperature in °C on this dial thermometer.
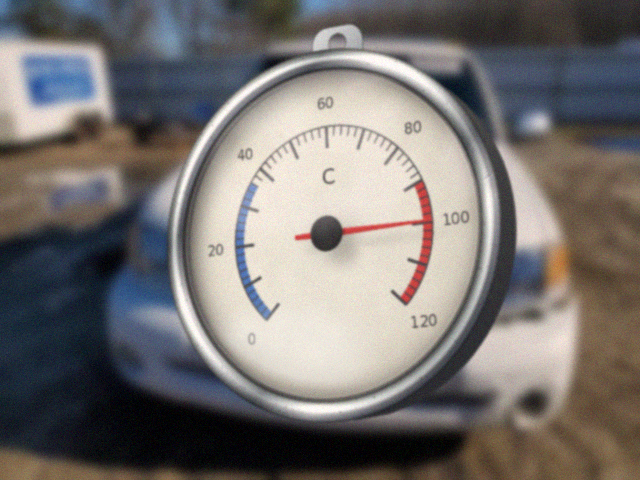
100 °C
